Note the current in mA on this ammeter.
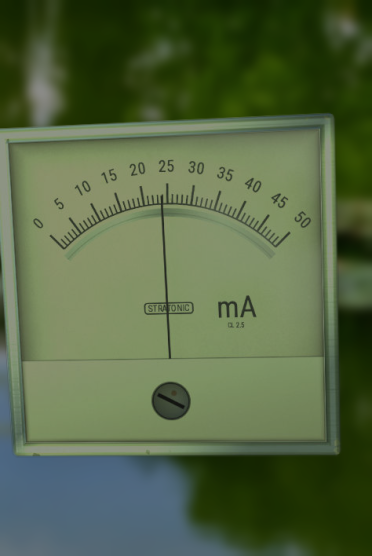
24 mA
